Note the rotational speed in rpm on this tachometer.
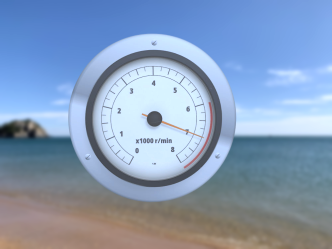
7000 rpm
